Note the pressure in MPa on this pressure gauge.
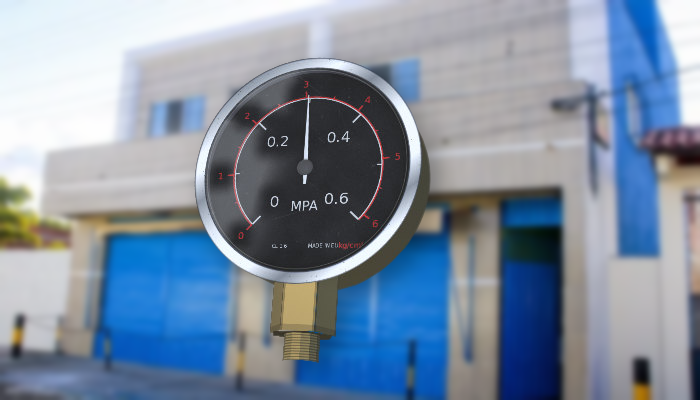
0.3 MPa
